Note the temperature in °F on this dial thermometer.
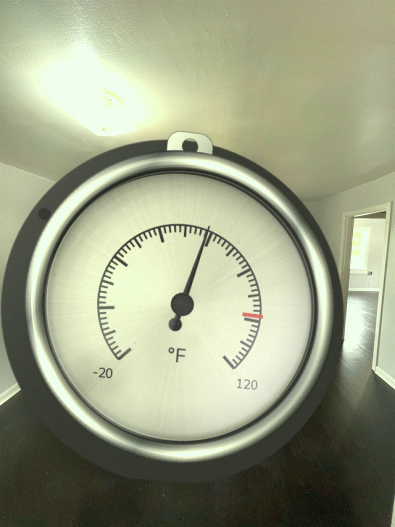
58 °F
